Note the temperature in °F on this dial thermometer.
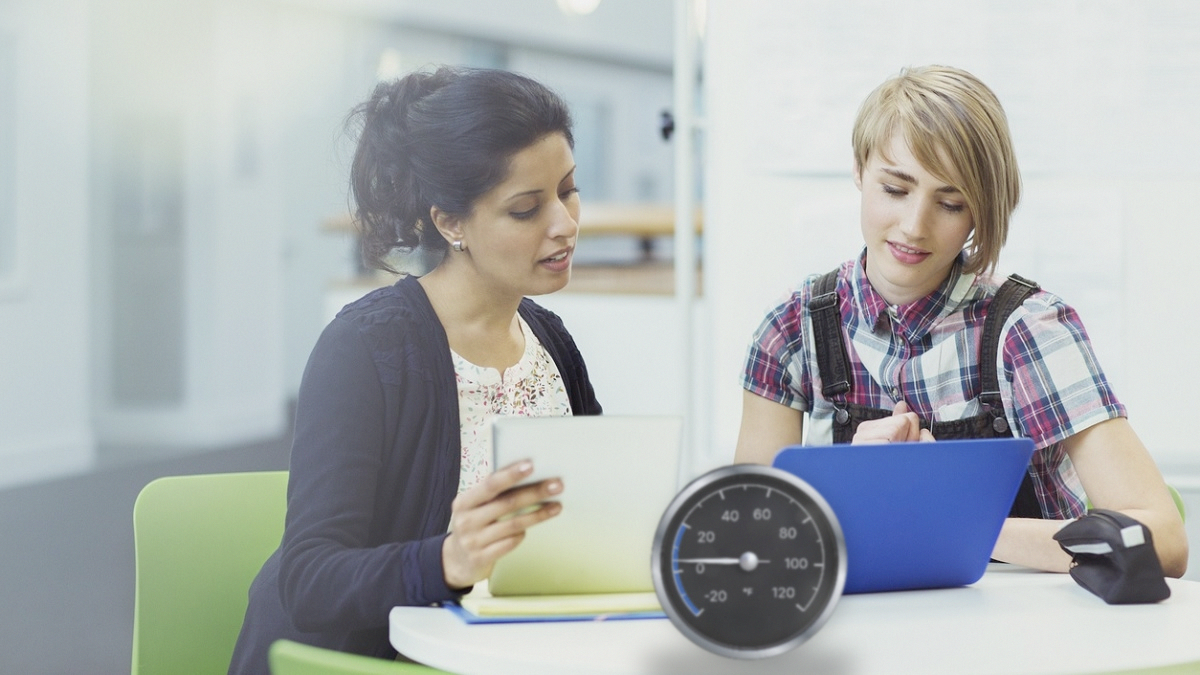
5 °F
